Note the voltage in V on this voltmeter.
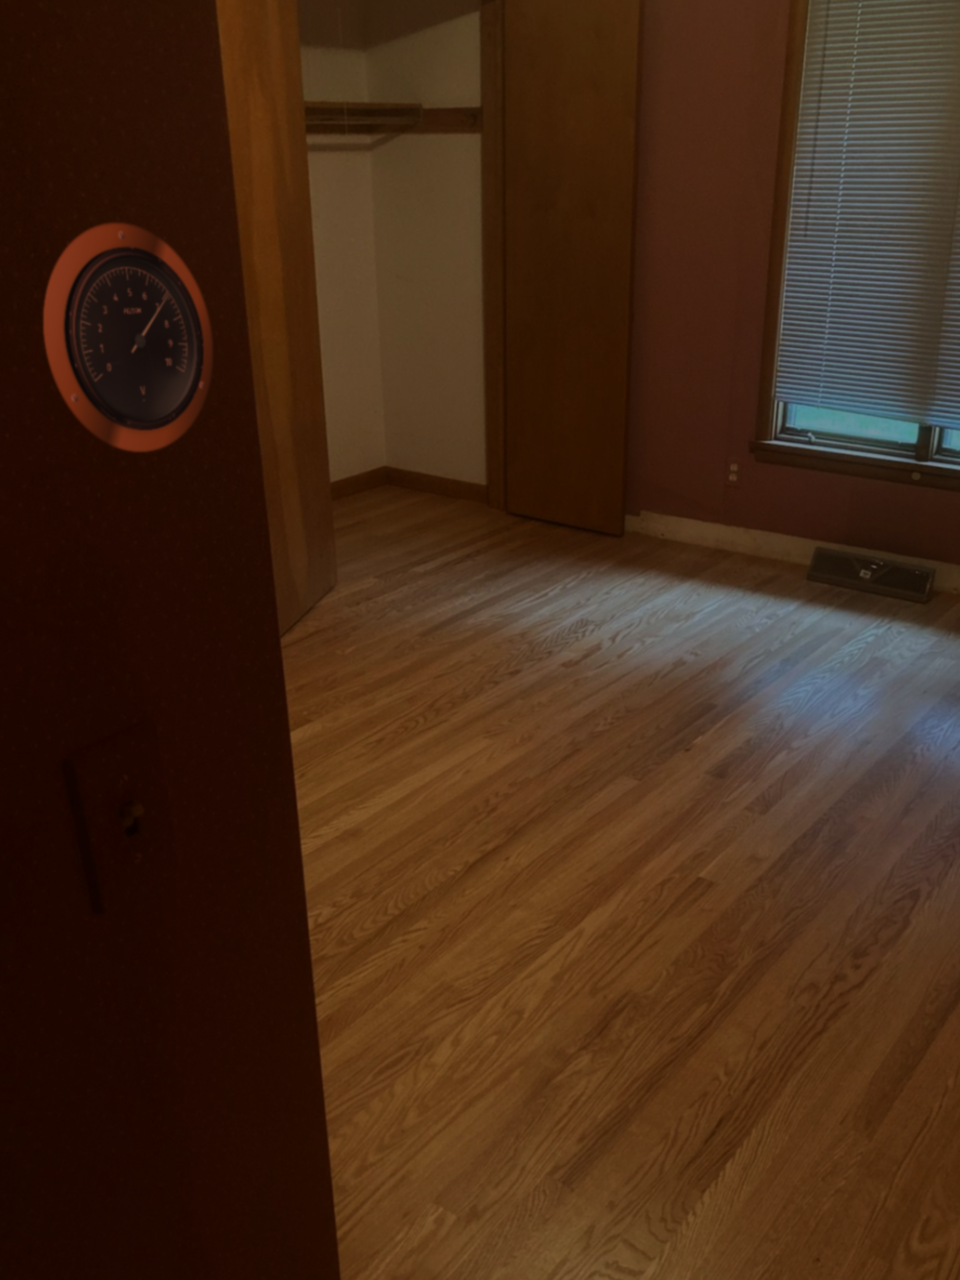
7 V
